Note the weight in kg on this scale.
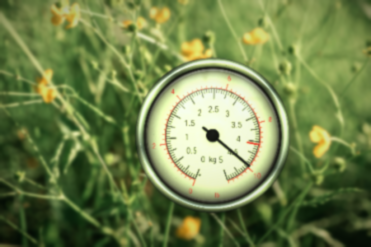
4.5 kg
